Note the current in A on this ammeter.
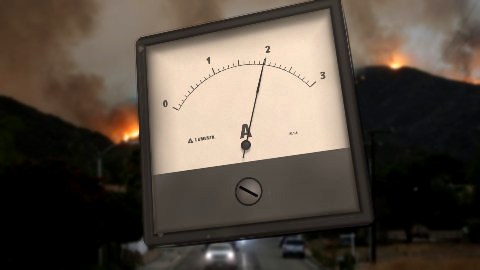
2 A
